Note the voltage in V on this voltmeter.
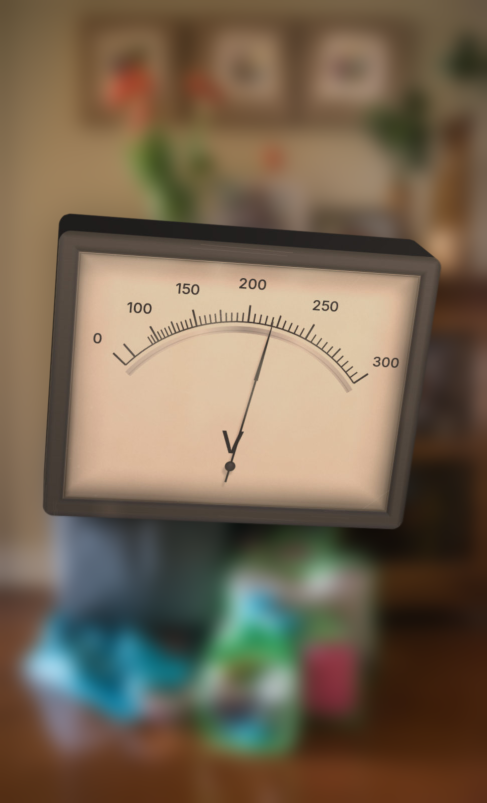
220 V
